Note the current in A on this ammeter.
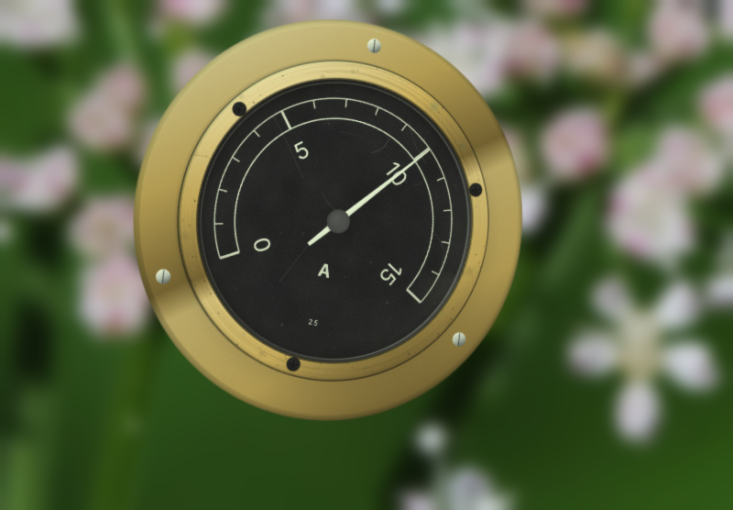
10 A
